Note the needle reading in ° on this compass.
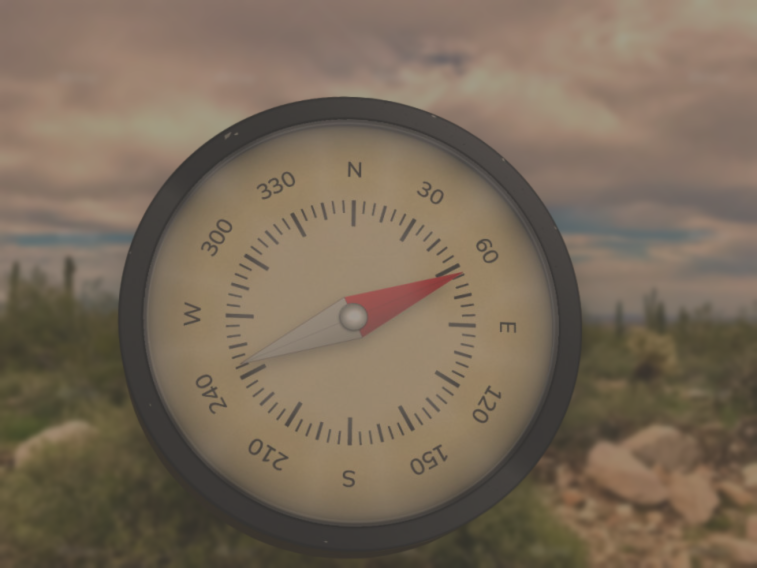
65 °
